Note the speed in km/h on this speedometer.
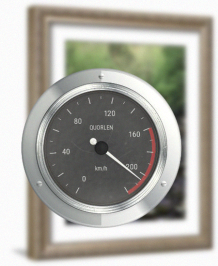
205 km/h
